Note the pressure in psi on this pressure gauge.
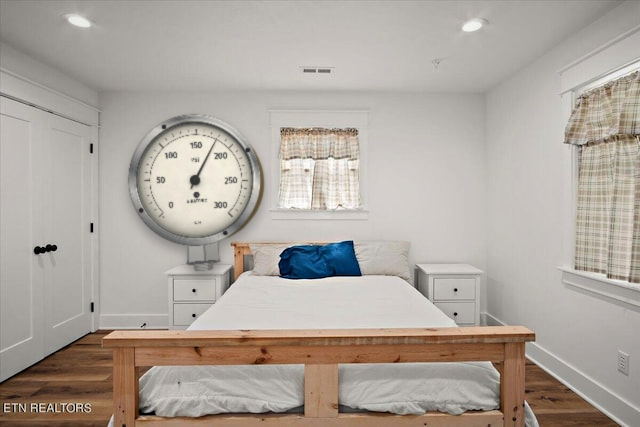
180 psi
